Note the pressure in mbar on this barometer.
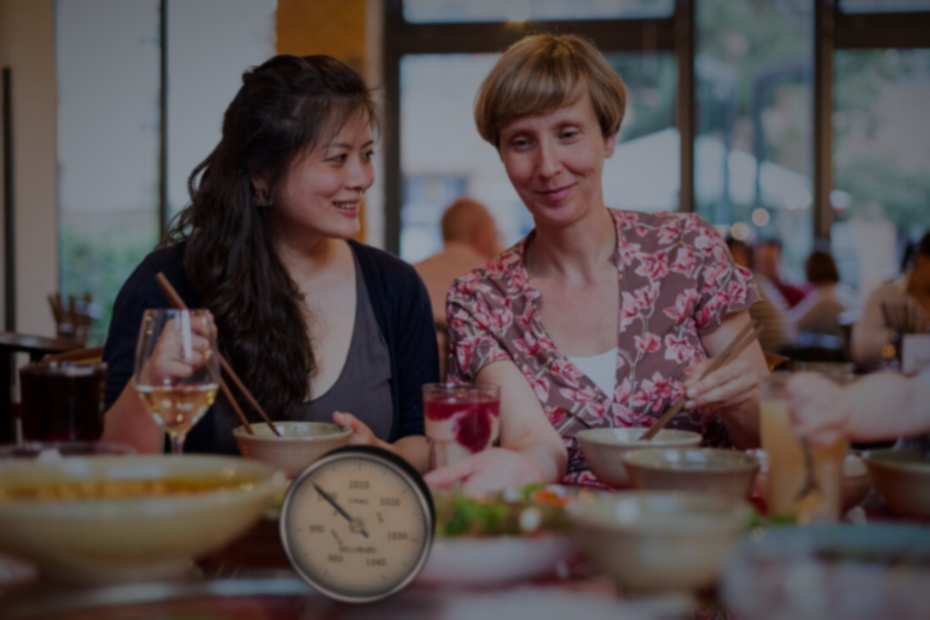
1000 mbar
